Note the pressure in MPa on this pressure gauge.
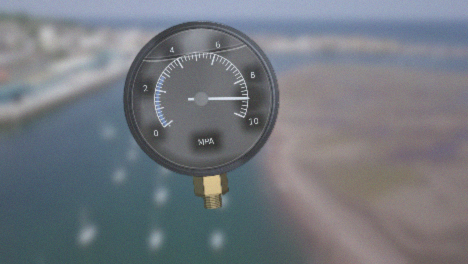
9 MPa
